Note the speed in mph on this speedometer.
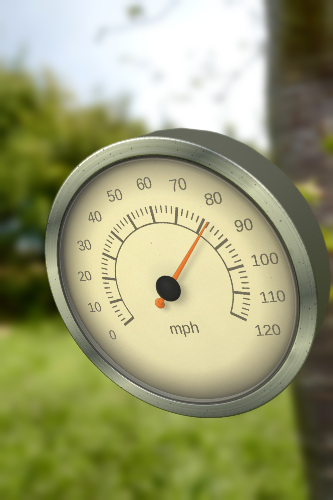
82 mph
